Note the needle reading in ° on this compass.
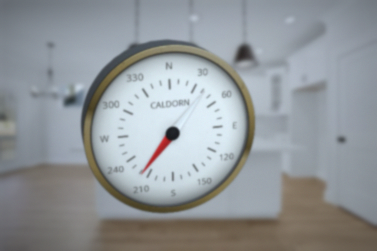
220 °
